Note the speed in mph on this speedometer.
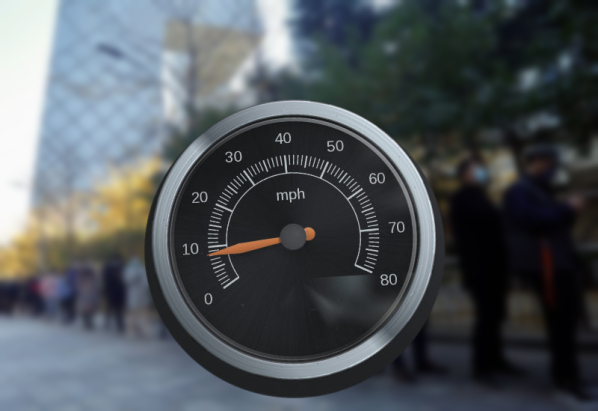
8 mph
